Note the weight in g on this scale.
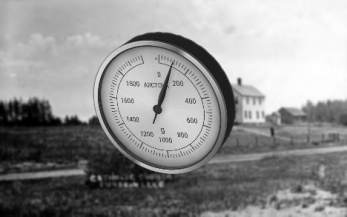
100 g
